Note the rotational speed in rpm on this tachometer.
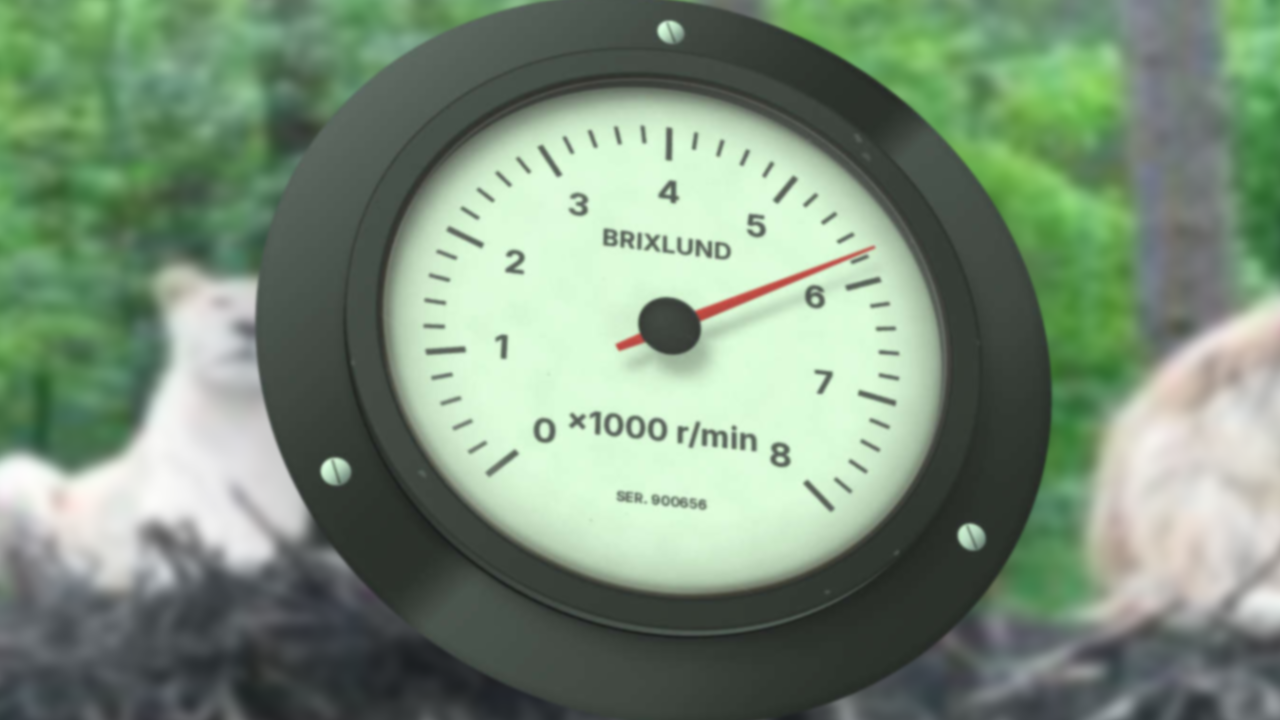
5800 rpm
